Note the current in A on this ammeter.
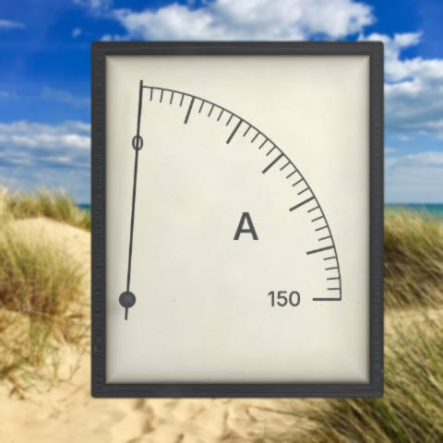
0 A
